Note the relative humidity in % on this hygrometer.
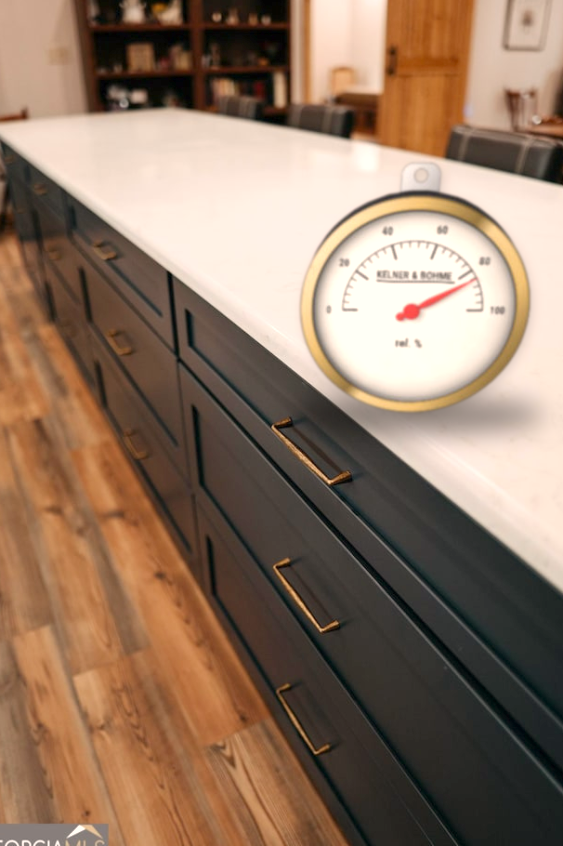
84 %
